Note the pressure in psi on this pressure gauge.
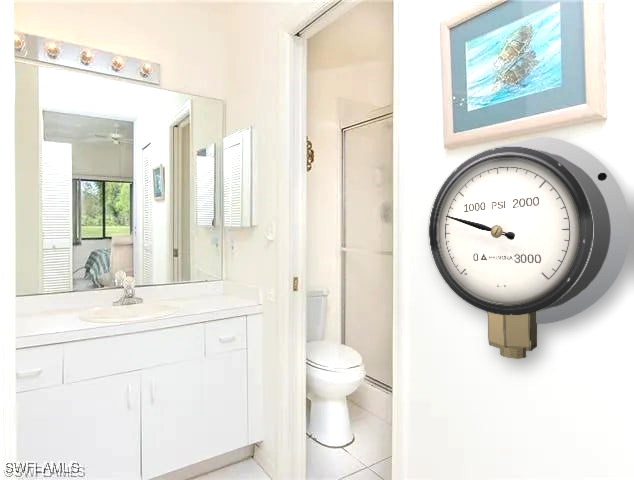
700 psi
